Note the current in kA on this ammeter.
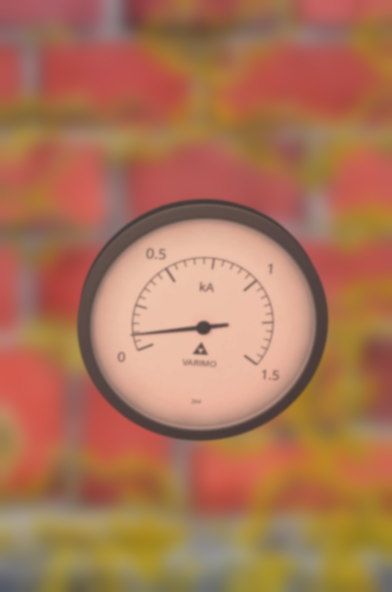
0.1 kA
